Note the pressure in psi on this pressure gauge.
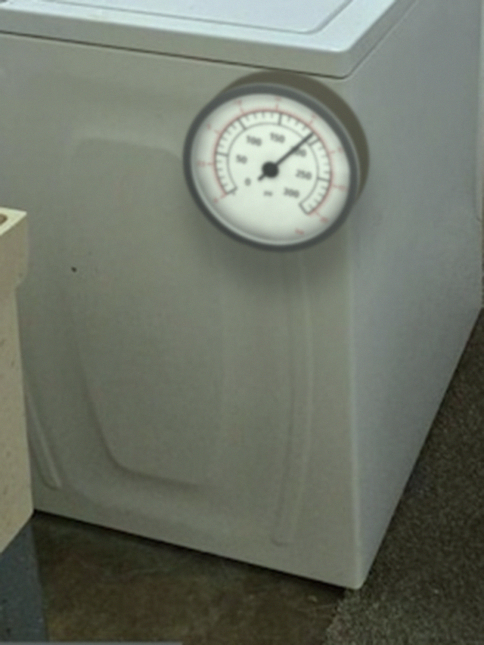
190 psi
